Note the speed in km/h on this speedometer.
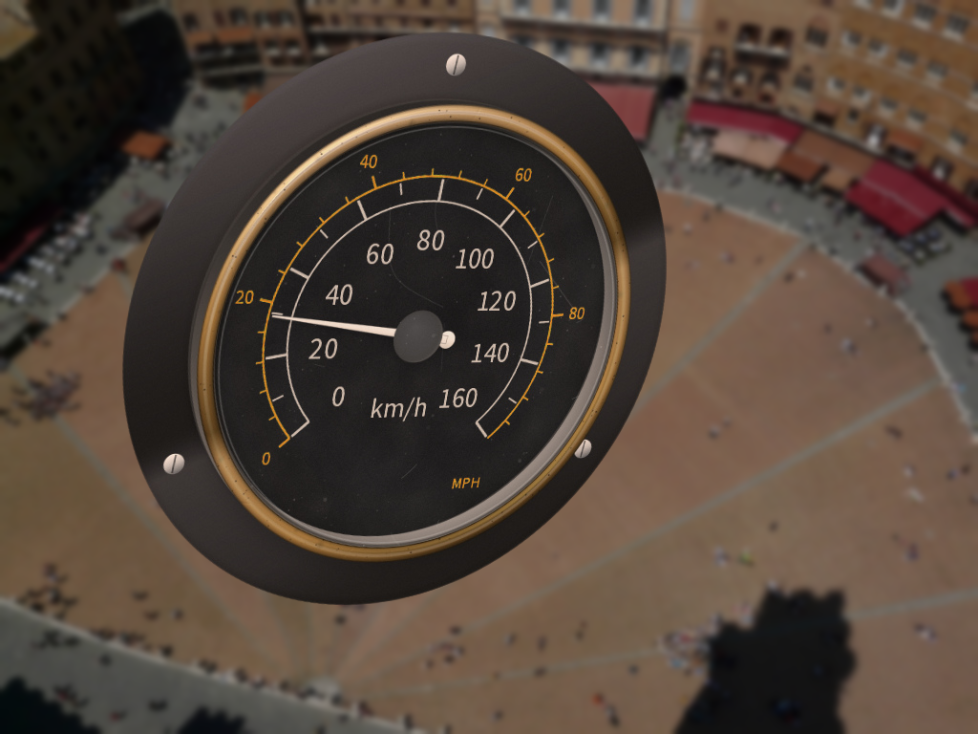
30 km/h
